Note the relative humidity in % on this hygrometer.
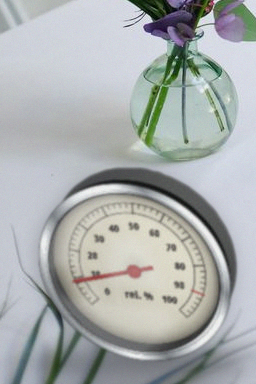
10 %
